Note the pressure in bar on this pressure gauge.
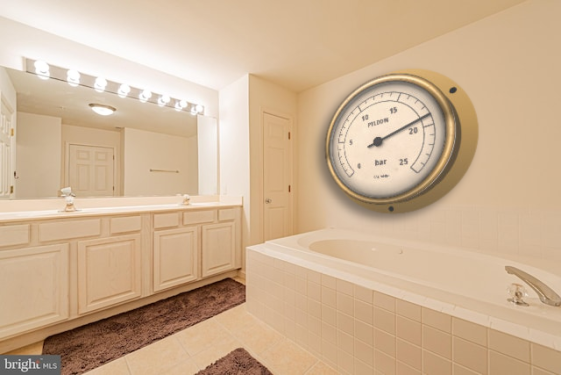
19 bar
